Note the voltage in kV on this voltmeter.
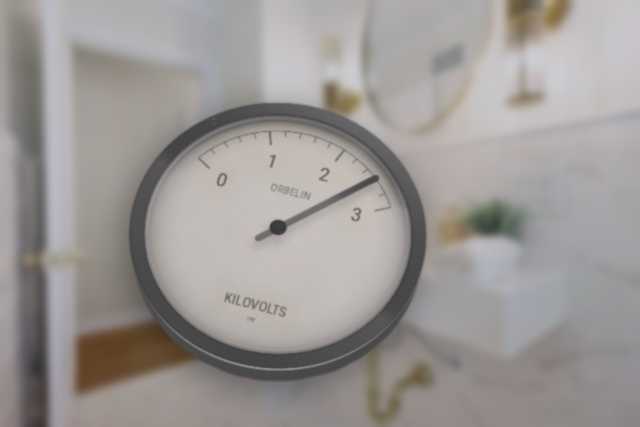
2.6 kV
